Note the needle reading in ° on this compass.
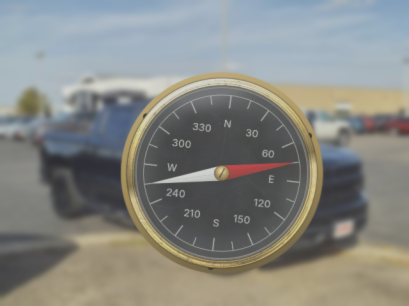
75 °
